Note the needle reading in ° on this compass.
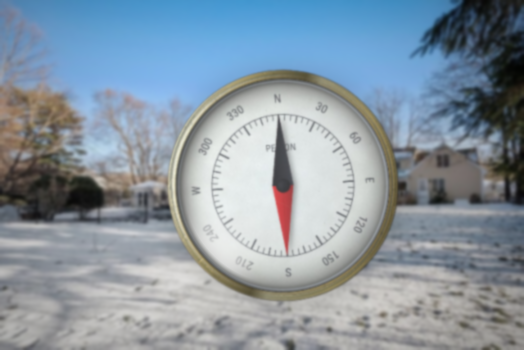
180 °
